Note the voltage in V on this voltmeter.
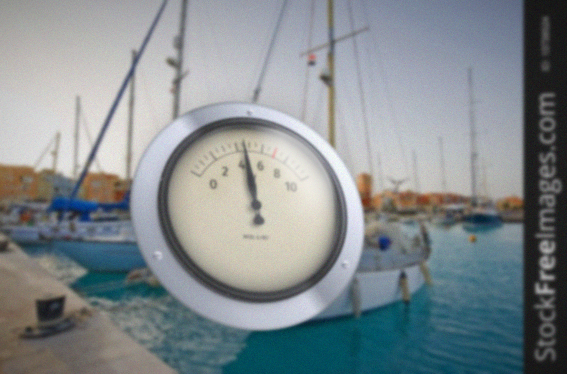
4.5 V
